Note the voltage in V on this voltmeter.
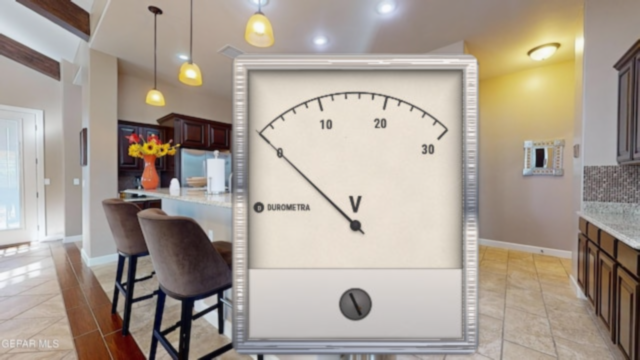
0 V
